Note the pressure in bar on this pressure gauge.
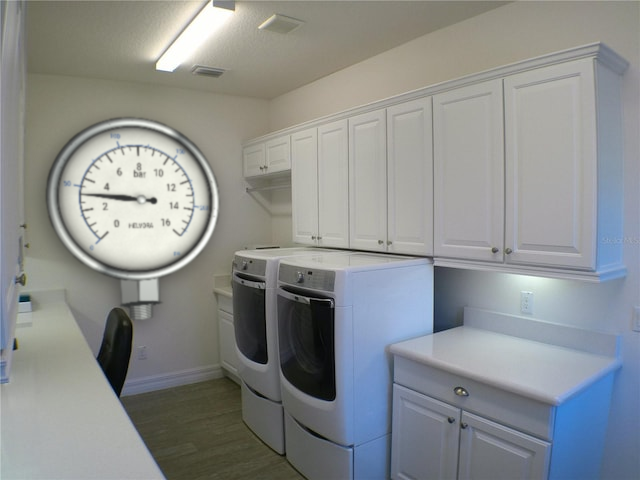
3 bar
